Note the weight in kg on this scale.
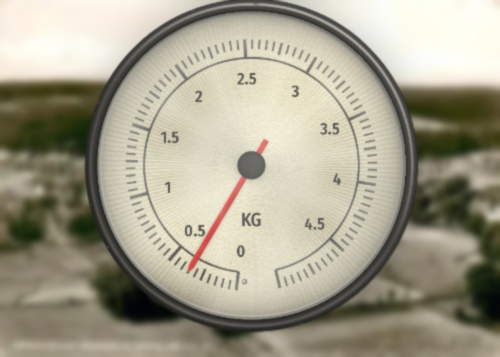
0.35 kg
